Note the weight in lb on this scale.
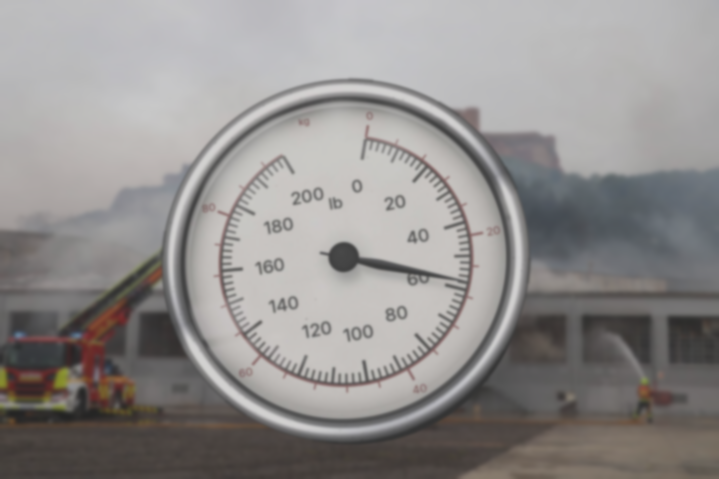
58 lb
